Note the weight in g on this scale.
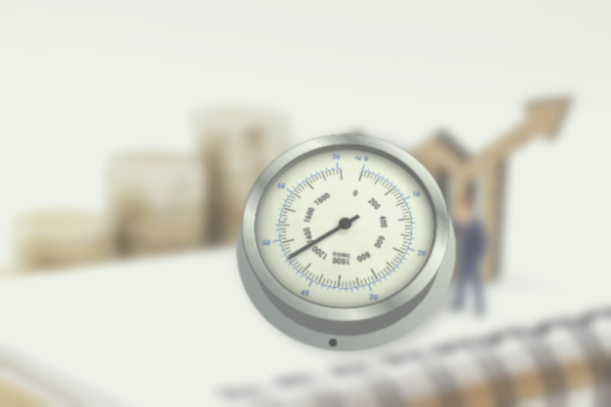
1300 g
